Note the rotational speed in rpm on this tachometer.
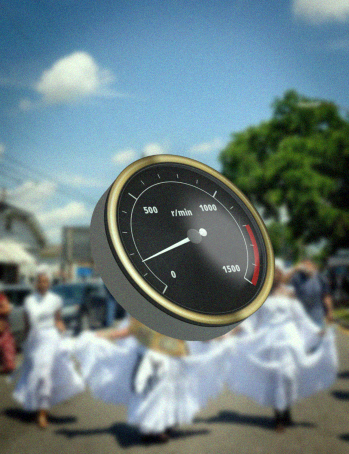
150 rpm
